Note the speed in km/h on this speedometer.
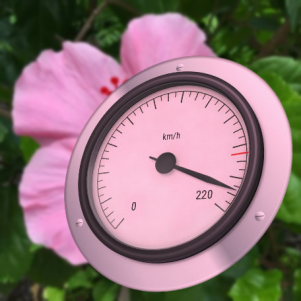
207.5 km/h
